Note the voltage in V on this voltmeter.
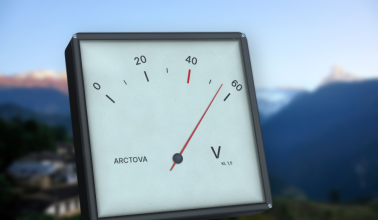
55 V
